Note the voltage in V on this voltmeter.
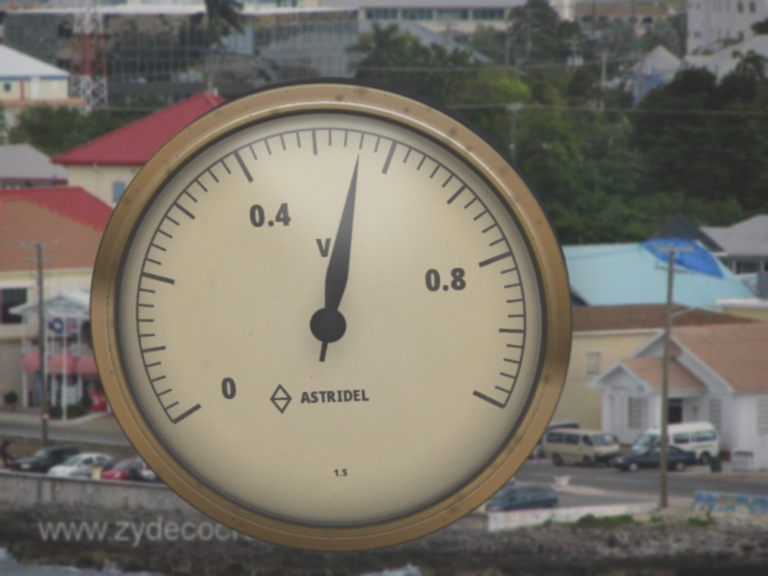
0.56 V
